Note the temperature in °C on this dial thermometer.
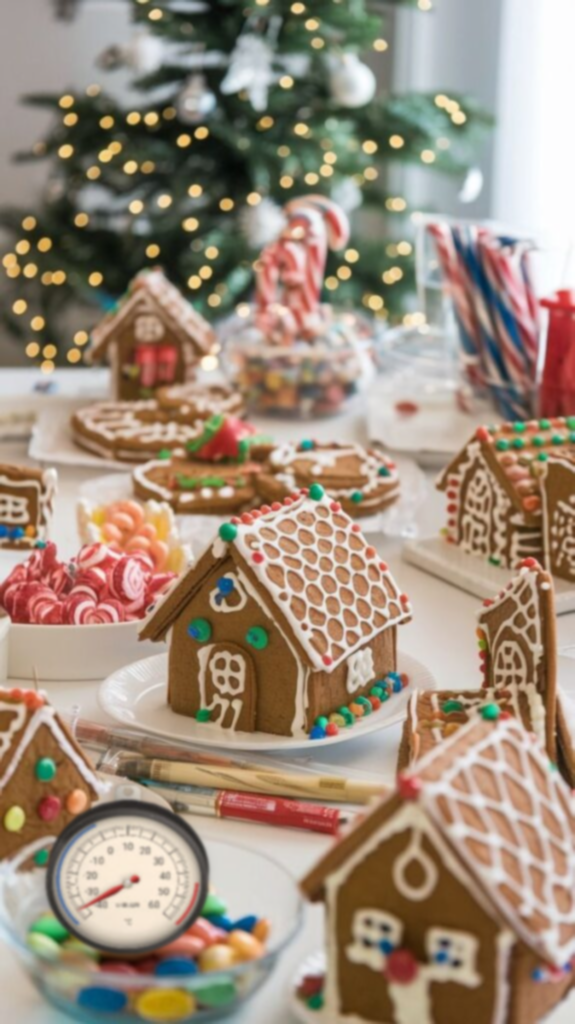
-35 °C
